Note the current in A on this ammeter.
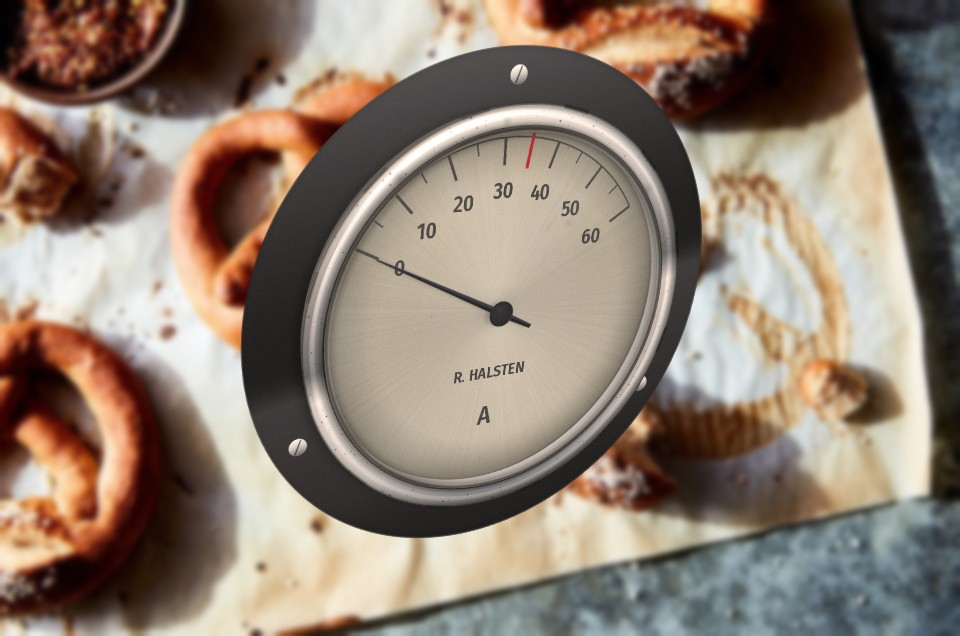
0 A
